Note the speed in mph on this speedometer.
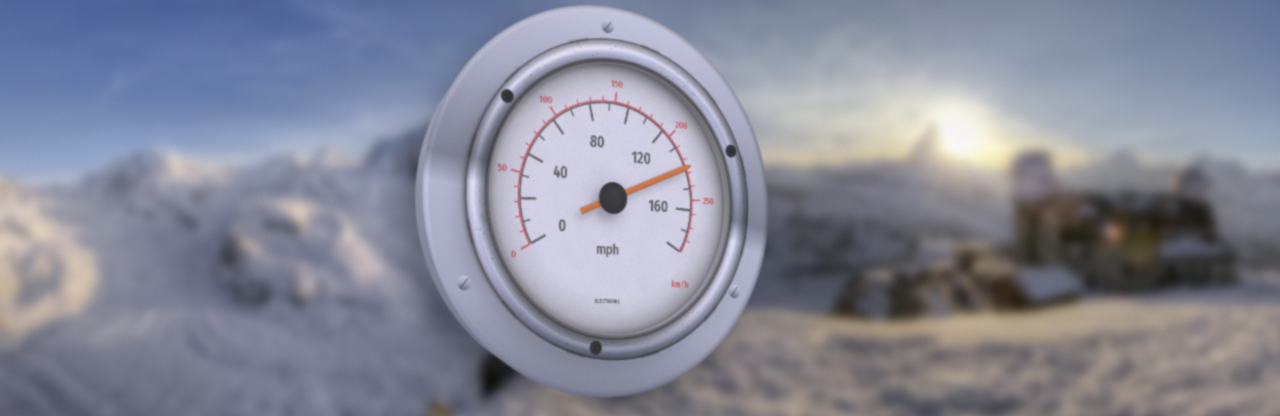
140 mph
